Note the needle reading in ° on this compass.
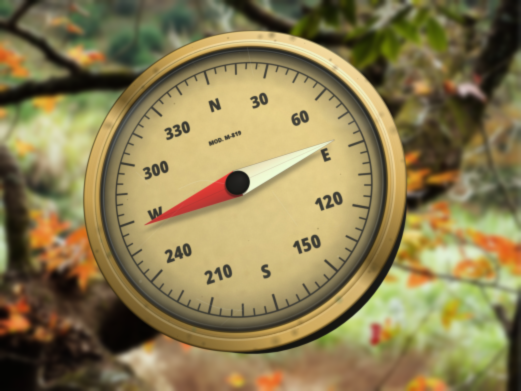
265 °
